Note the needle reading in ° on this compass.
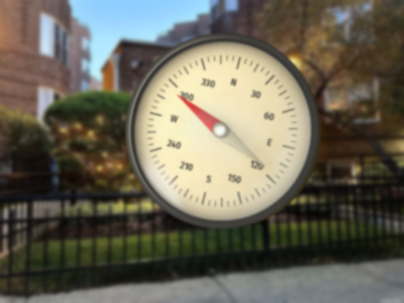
295 °
